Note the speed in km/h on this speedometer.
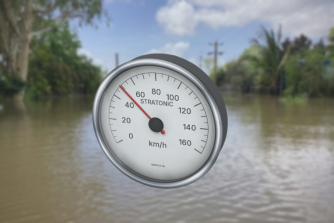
50 km/h
